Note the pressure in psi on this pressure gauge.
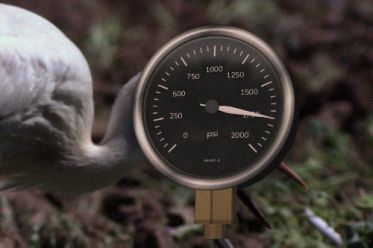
1750 psi
